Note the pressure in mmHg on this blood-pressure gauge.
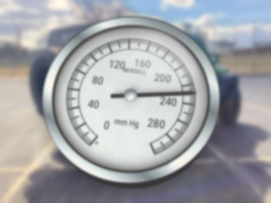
230 mmHg
